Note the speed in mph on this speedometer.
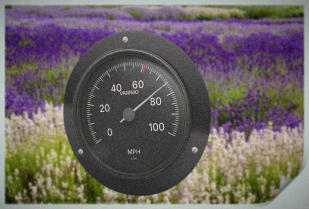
75 mph
